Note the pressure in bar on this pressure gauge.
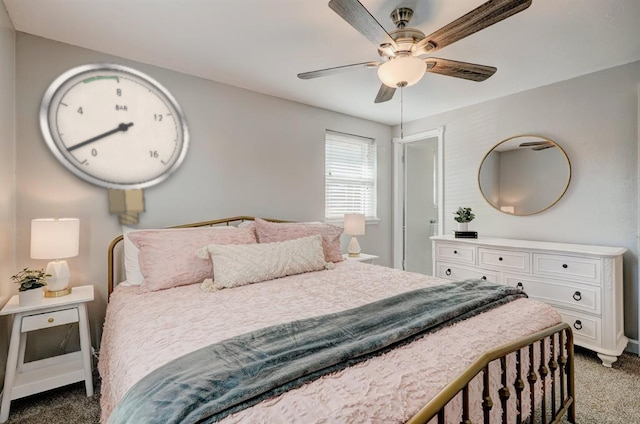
1 bar
